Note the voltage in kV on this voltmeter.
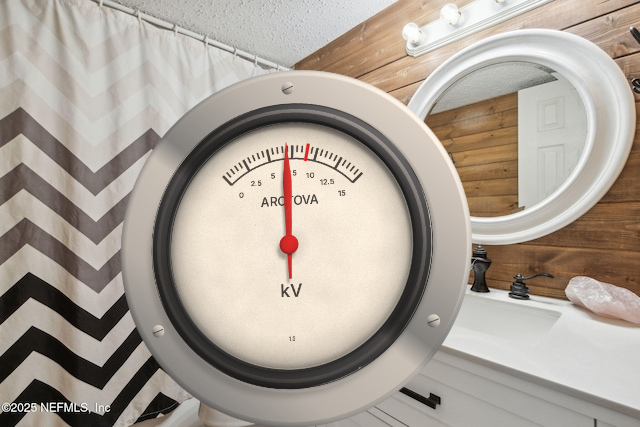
7 kV
